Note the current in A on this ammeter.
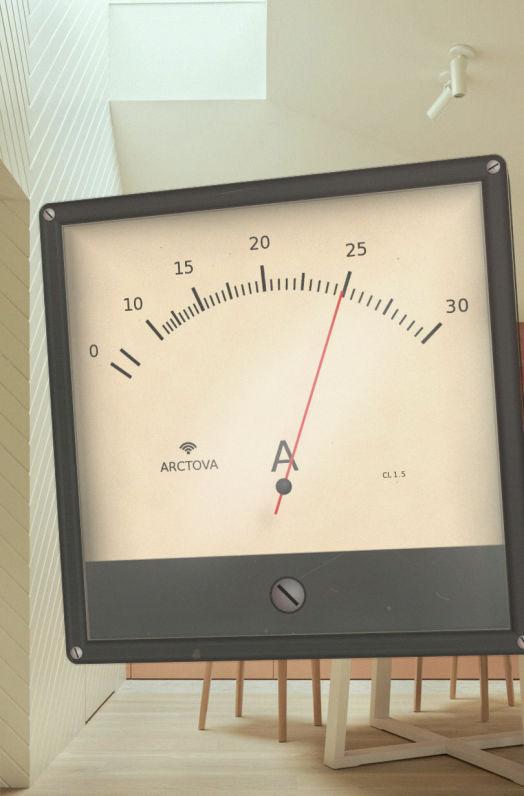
25 A
